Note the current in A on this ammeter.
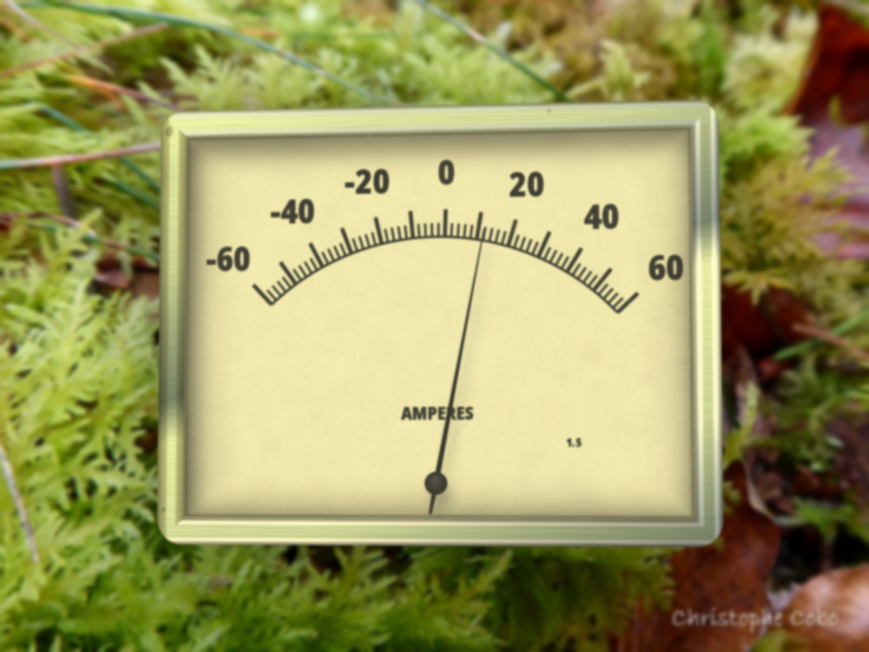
12 A
